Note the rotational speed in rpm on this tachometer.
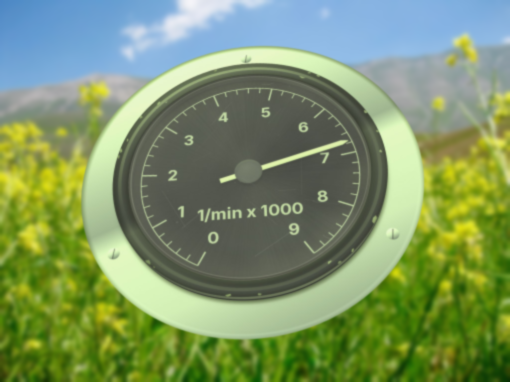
6800 rpm
